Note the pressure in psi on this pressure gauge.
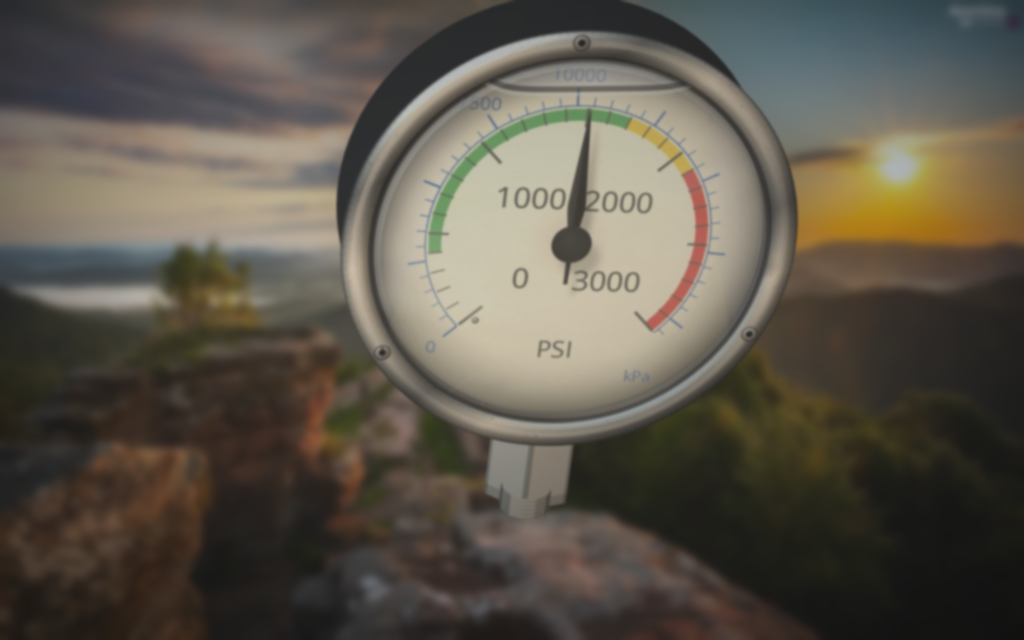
1500 psi
